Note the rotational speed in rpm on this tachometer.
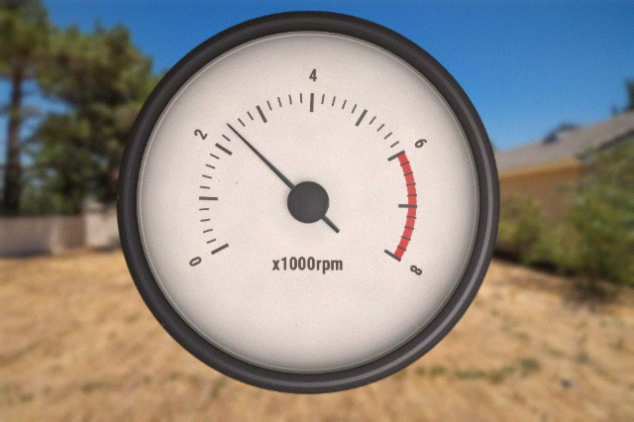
2400 rpm
